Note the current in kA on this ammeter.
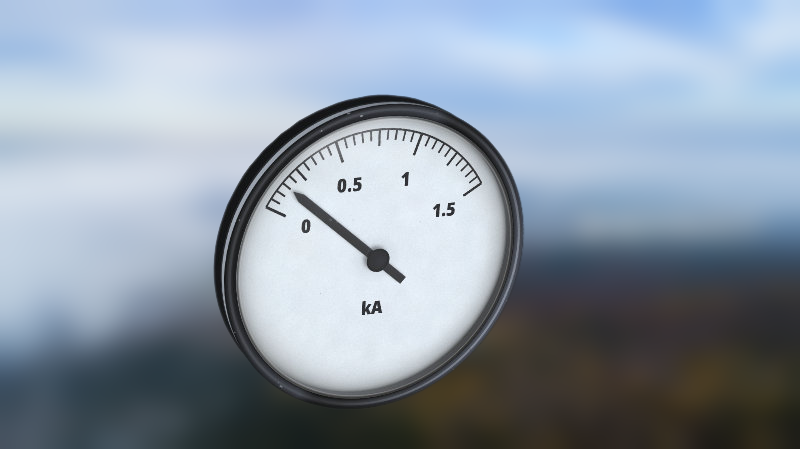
0.15 kA
